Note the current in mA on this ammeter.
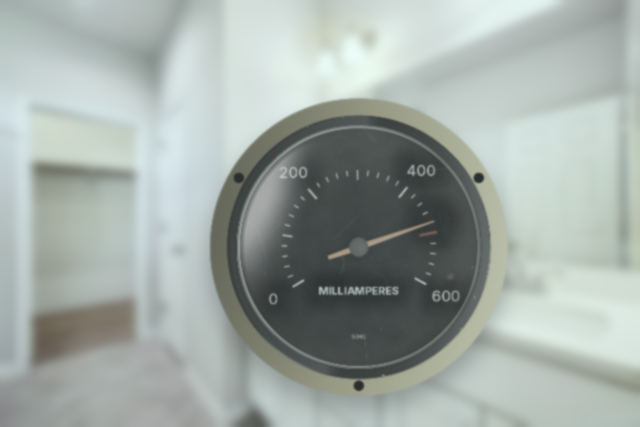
480 mA
